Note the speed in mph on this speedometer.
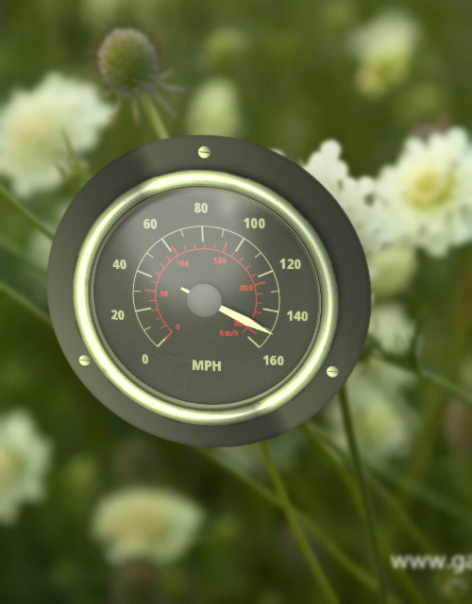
150 mph
